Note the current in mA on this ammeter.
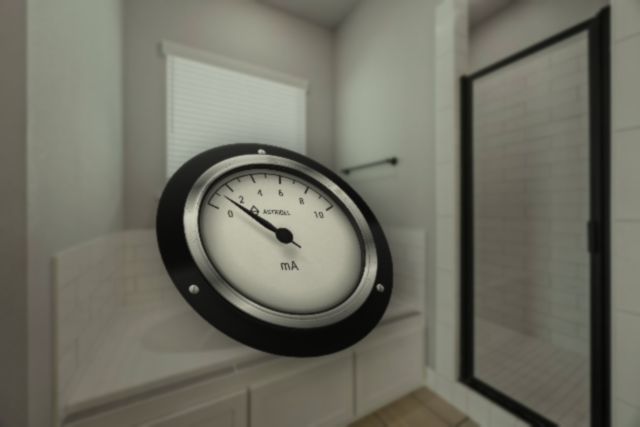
1 mA
